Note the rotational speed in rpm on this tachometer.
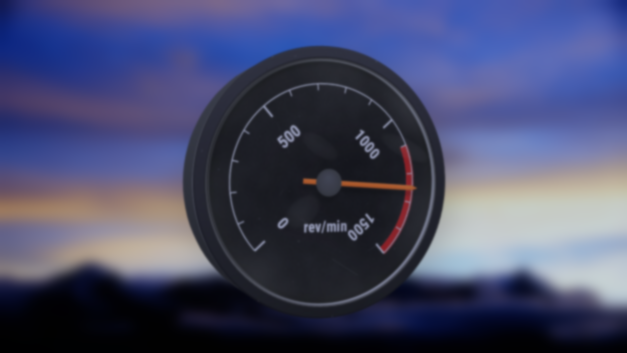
1250 rpm
